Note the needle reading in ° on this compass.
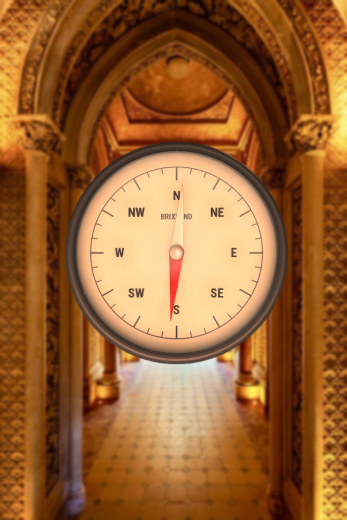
185 °
